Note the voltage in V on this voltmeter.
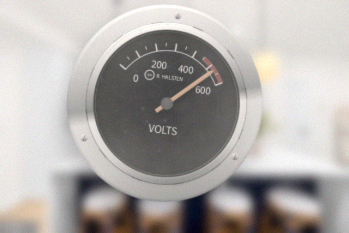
525 V
